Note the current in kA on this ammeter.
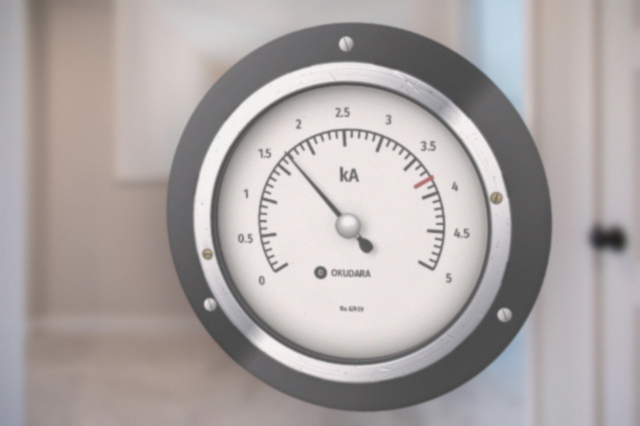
1.7 kA
